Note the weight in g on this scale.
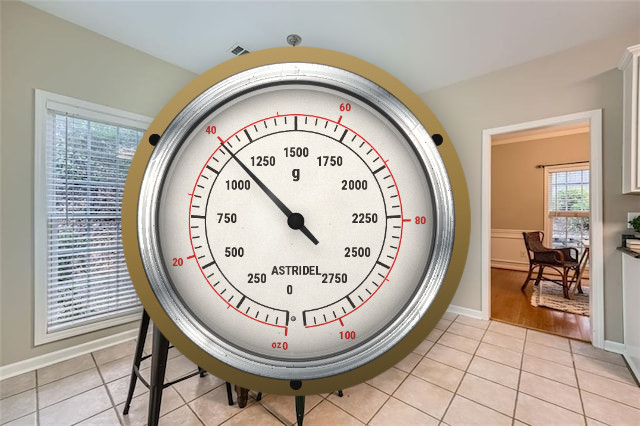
1125 g
